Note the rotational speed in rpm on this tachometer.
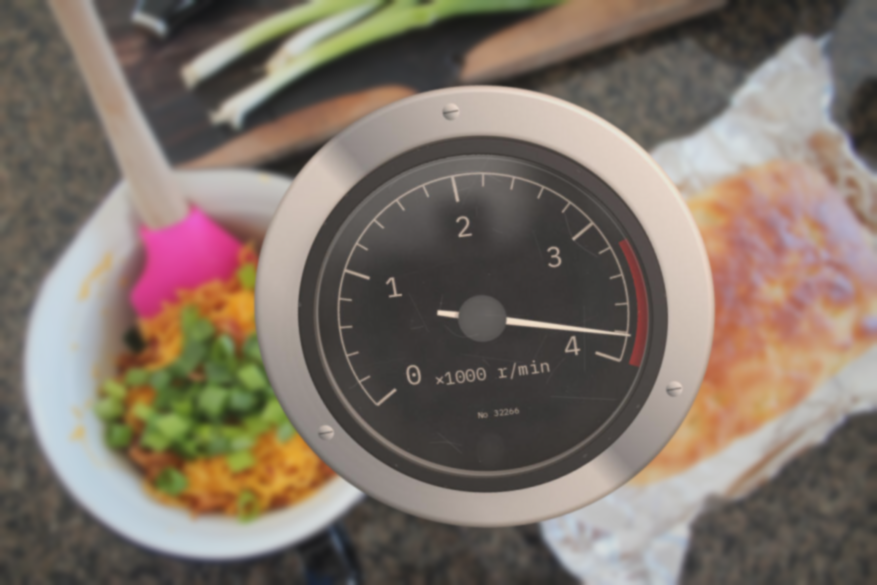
3800 rpm
